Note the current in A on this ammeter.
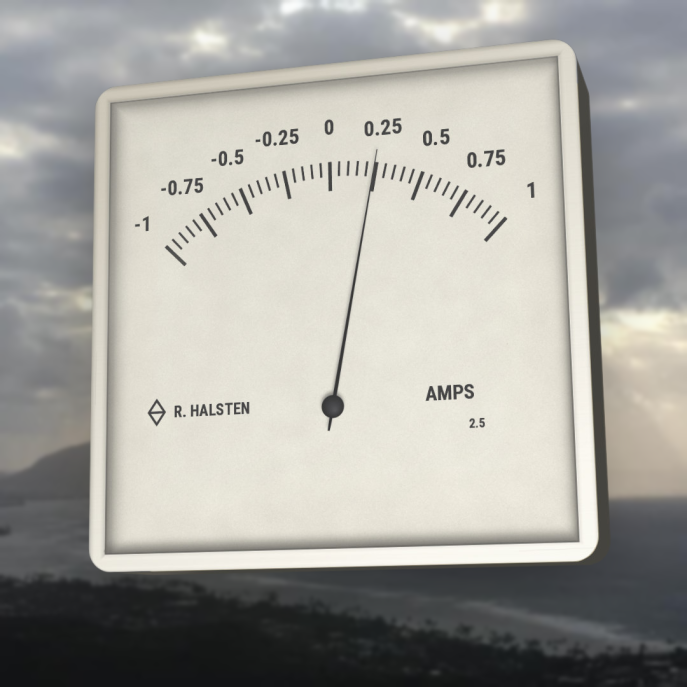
0.25 A
